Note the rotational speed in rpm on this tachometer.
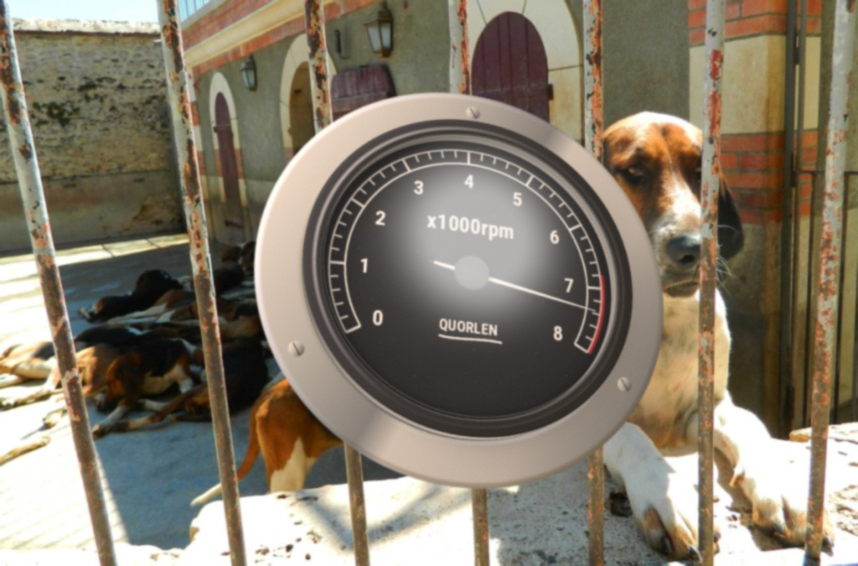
7400 rpm
